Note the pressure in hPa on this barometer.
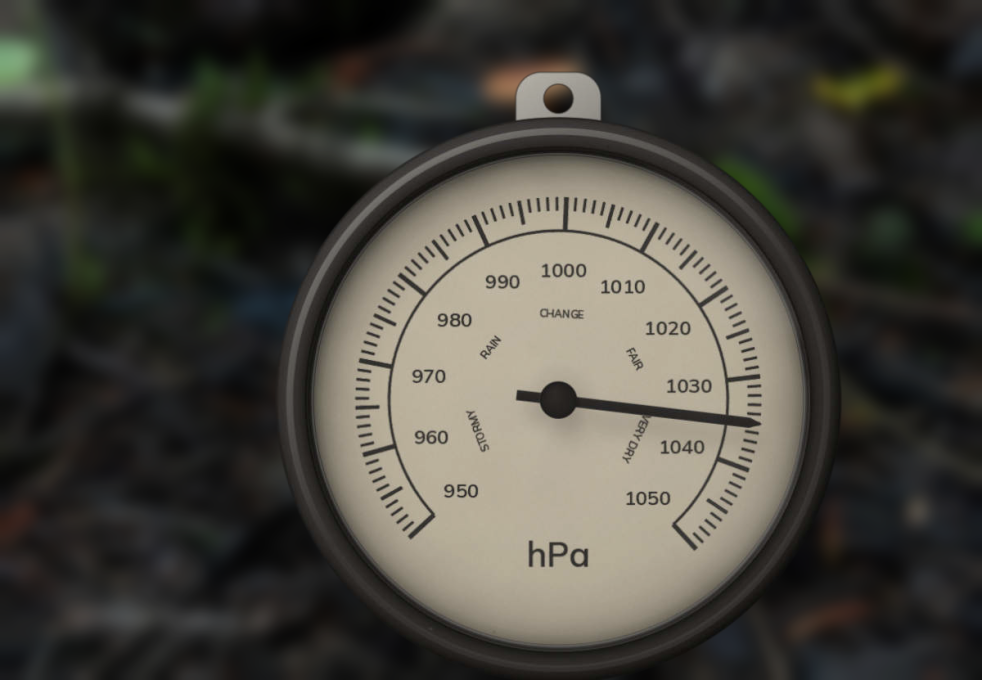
1035 hPa
